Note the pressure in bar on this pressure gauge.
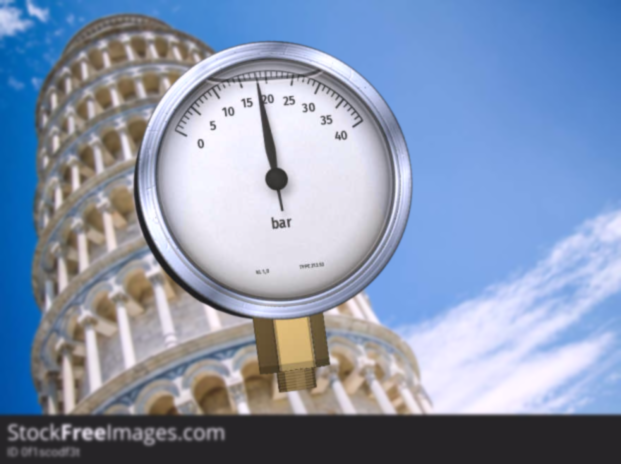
18 bar
